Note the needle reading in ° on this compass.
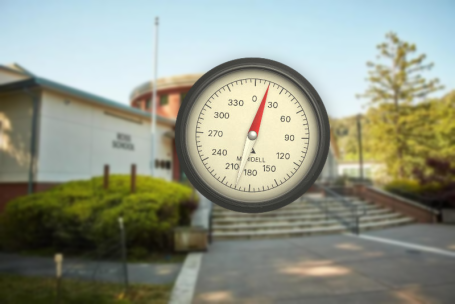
15 °
